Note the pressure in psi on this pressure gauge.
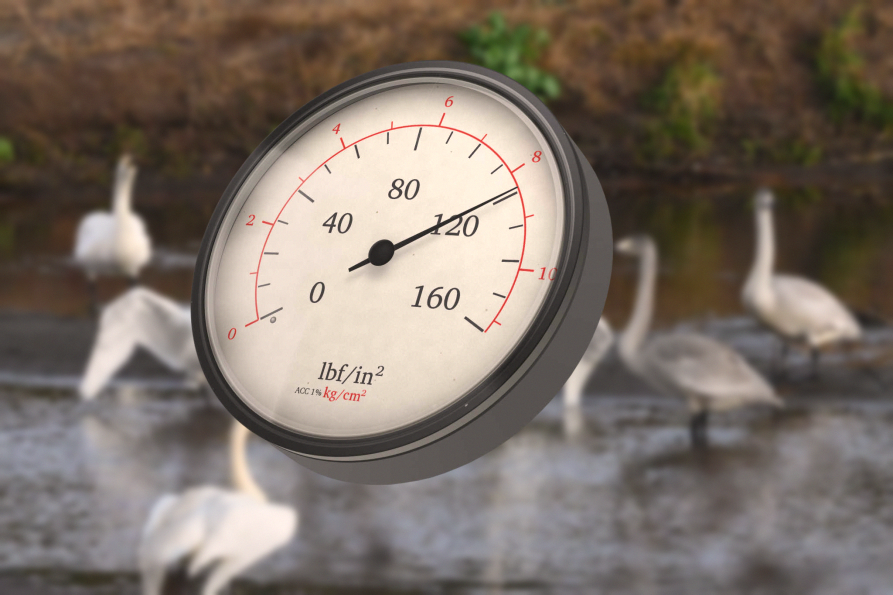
120 psi
